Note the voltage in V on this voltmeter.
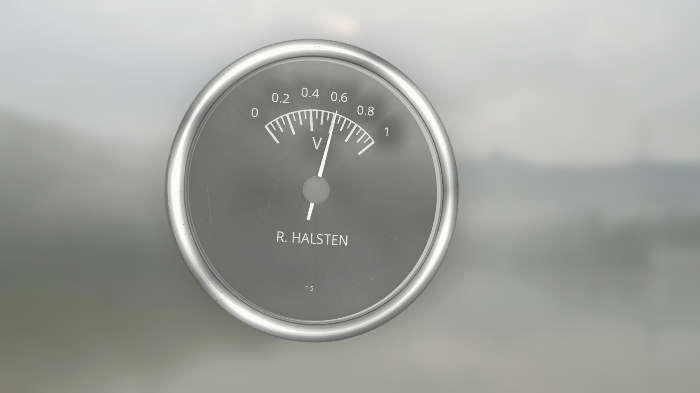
0.6 V
